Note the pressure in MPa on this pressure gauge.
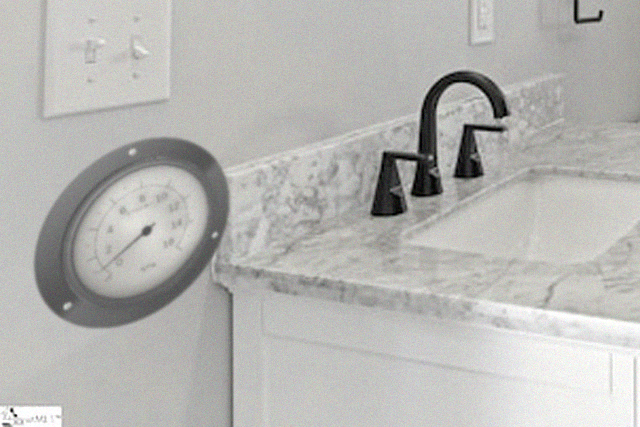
1 MPa
